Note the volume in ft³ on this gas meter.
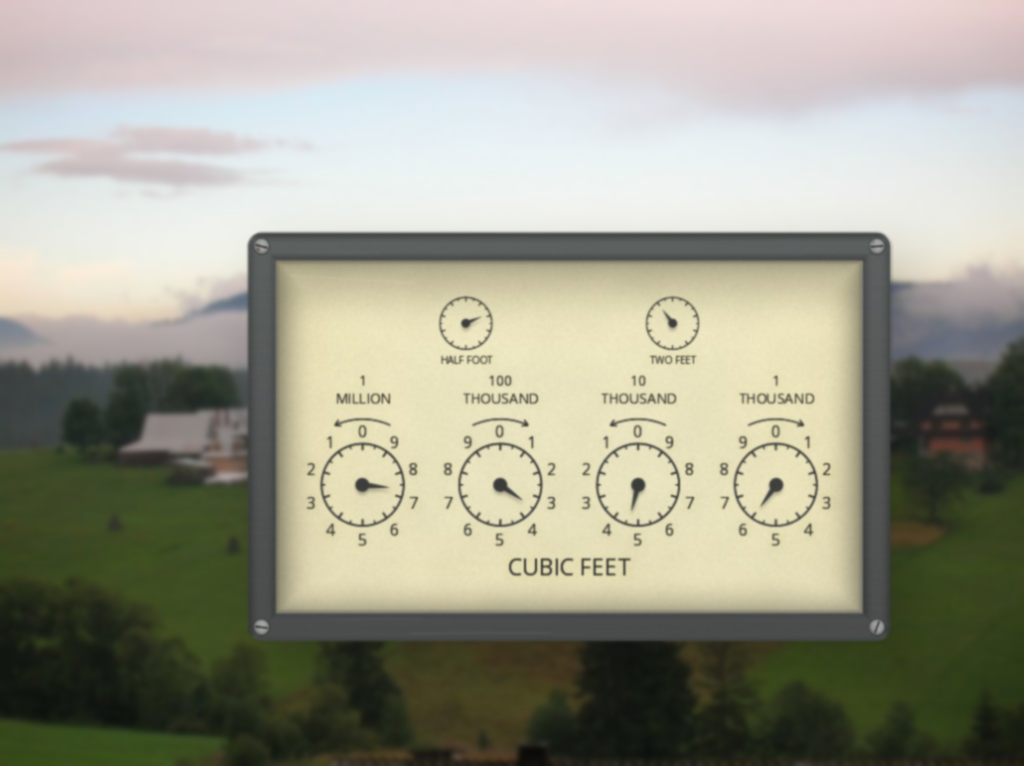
734600 ft³
